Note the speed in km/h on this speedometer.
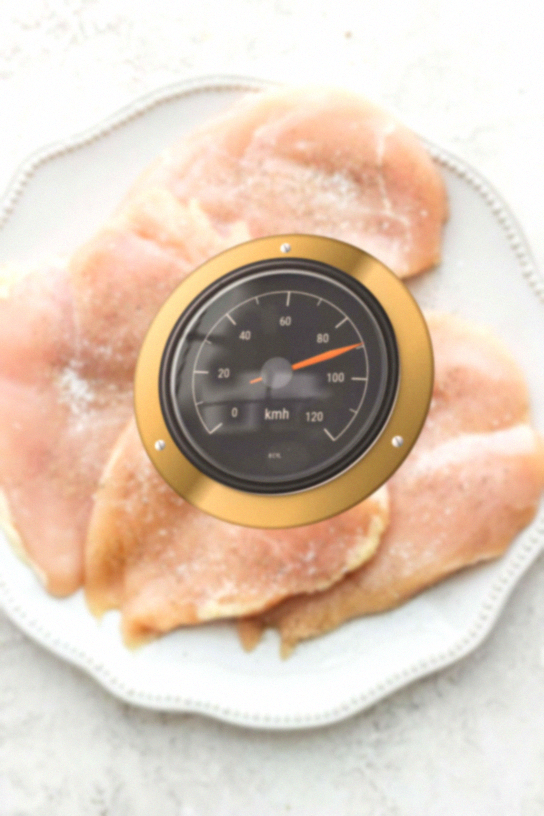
90 km/h
